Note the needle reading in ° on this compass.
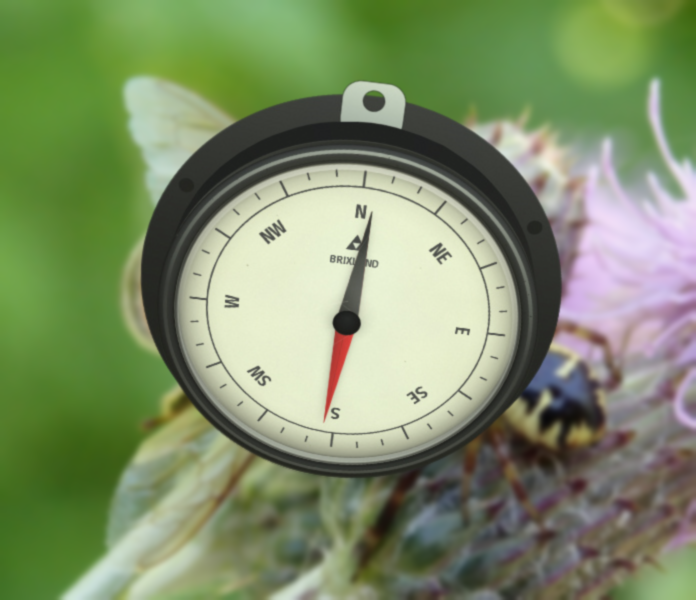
185 °
